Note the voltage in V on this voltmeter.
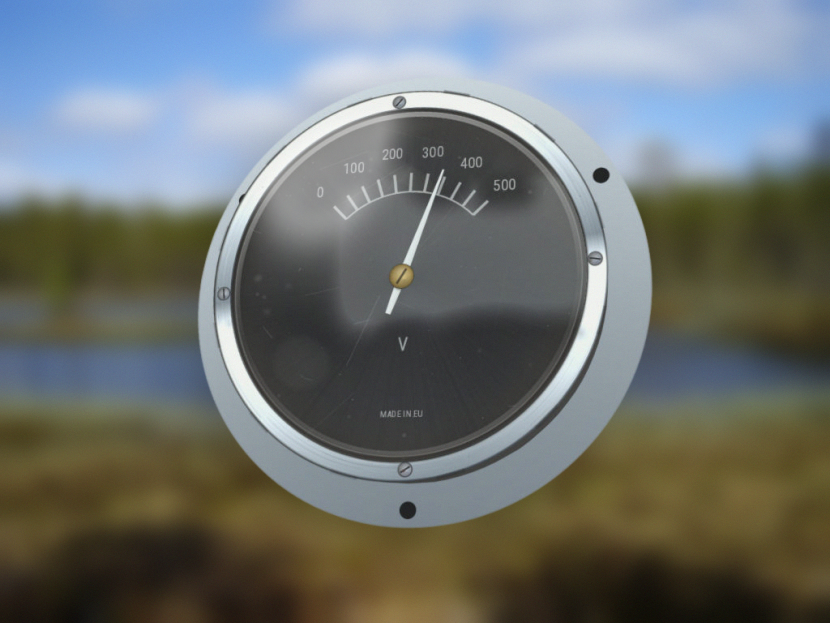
350 V
